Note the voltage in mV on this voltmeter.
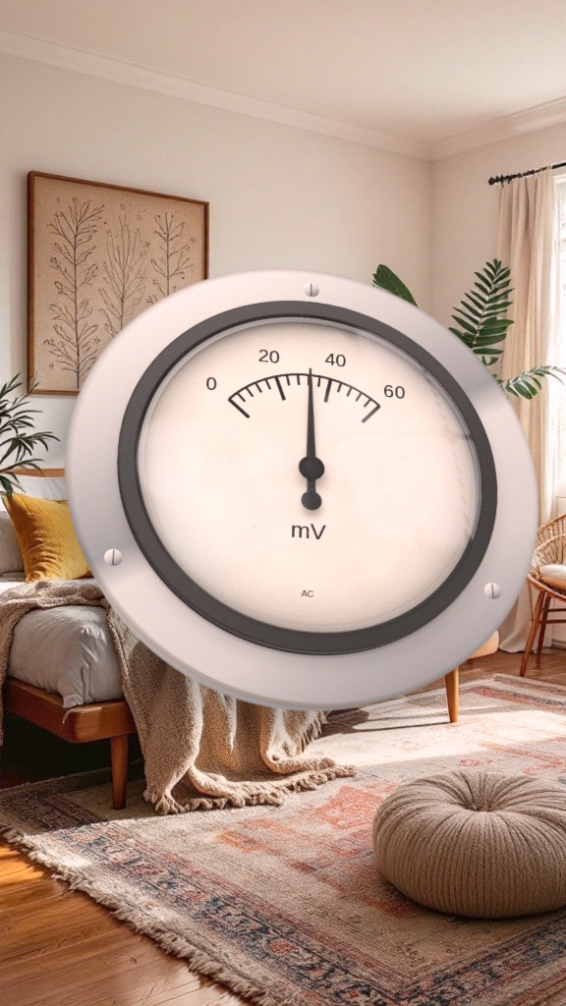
32 mV
